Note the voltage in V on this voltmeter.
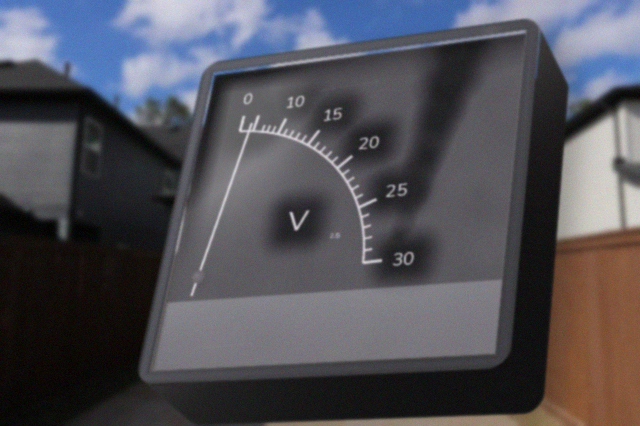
5 V
